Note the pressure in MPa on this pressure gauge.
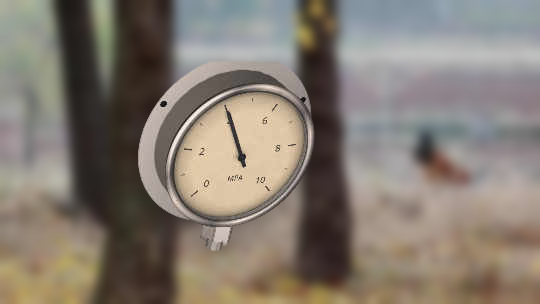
4 MPa
